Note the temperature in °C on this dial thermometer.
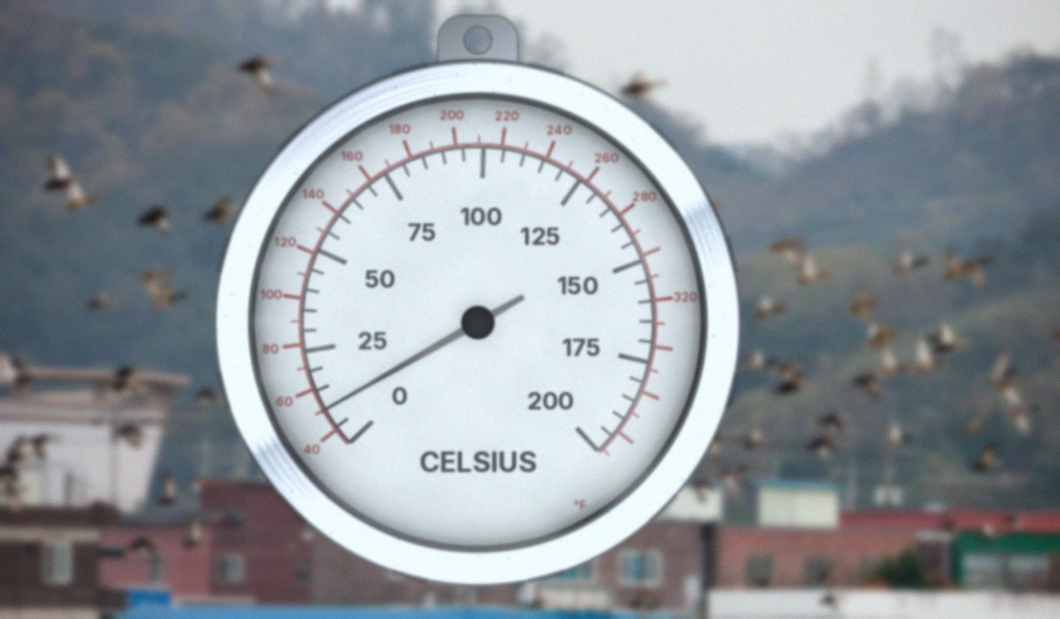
10 °C
